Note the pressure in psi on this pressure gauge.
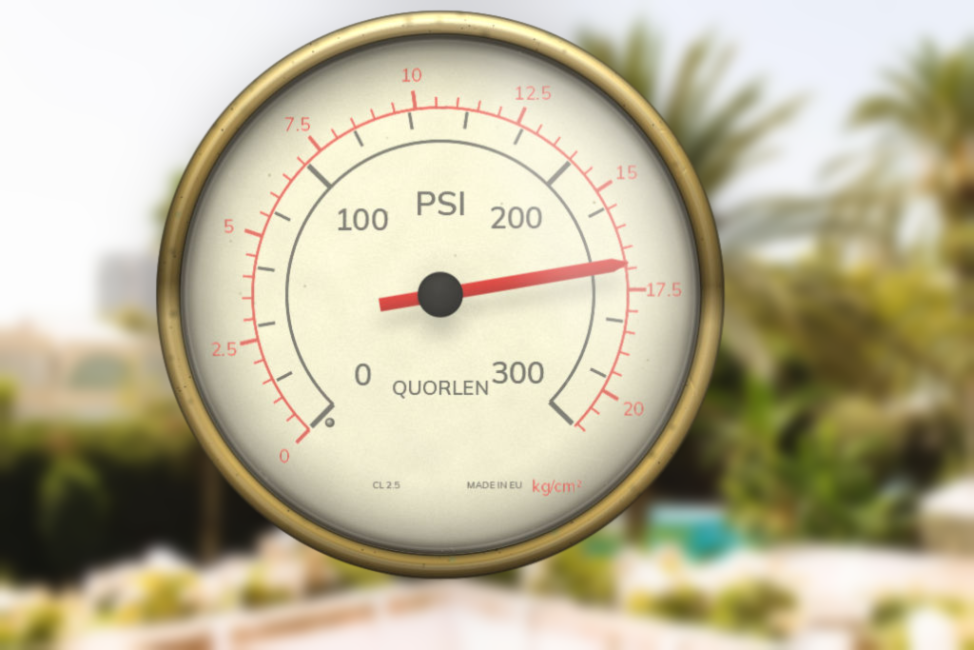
240 psi
